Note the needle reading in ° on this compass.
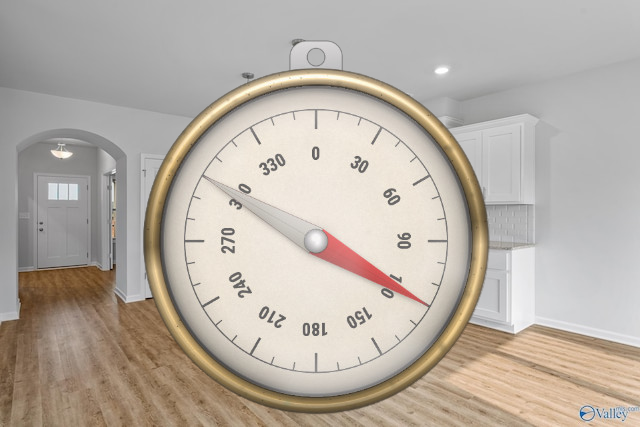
120 °
